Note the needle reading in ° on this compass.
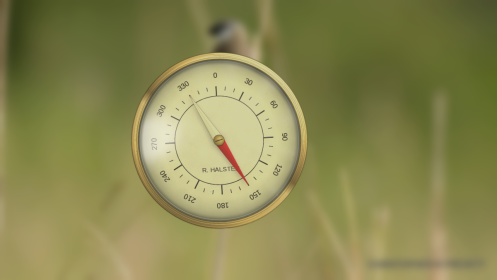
150 °
